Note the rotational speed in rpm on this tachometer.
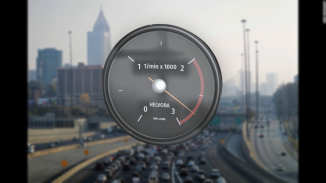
2750 rpm
